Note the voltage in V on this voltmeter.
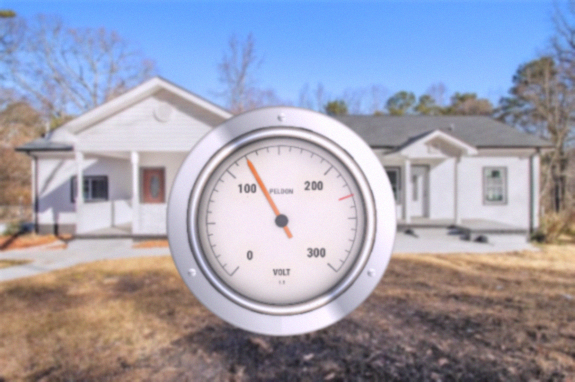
120 V
